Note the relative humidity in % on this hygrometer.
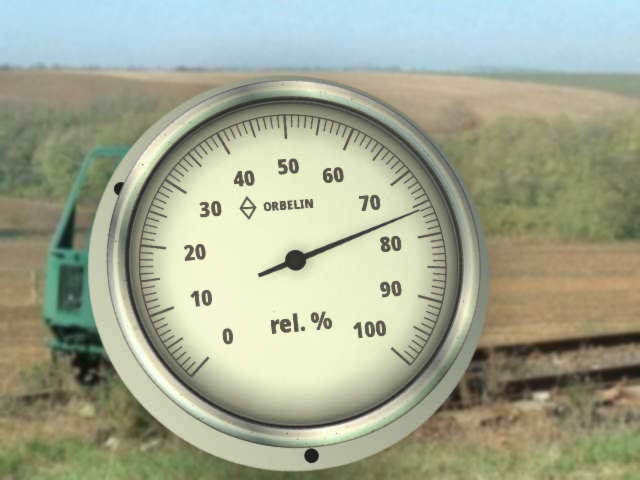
76 %
